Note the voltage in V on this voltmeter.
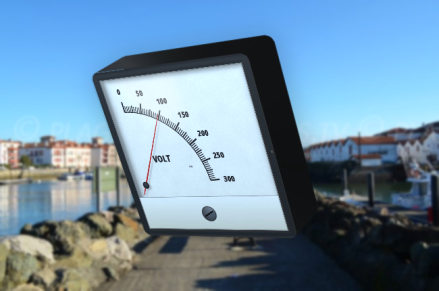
100 V
